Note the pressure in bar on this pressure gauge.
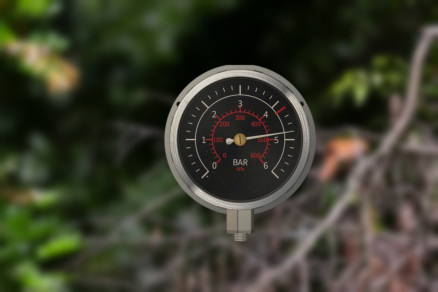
4.8 bar
